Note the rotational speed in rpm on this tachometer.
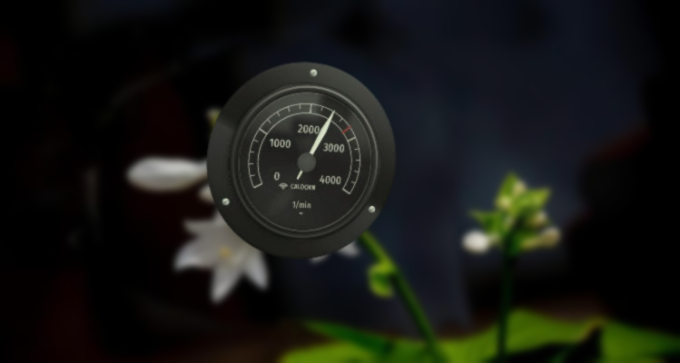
2400 rpm
